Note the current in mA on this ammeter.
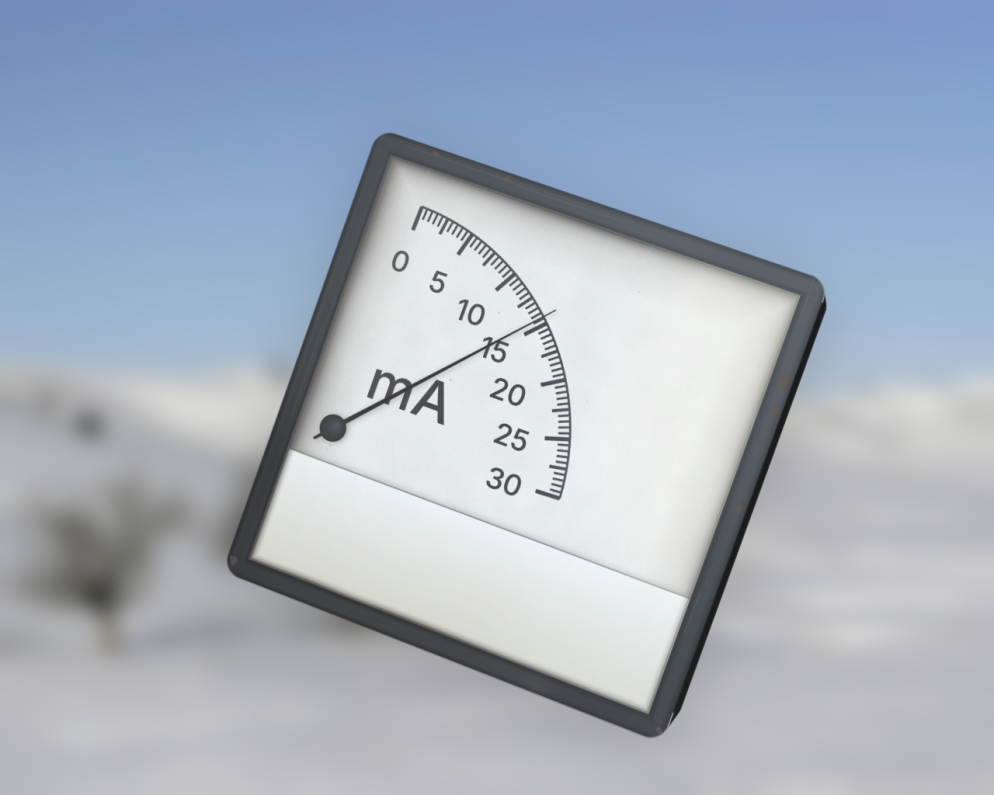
14.5 mA
